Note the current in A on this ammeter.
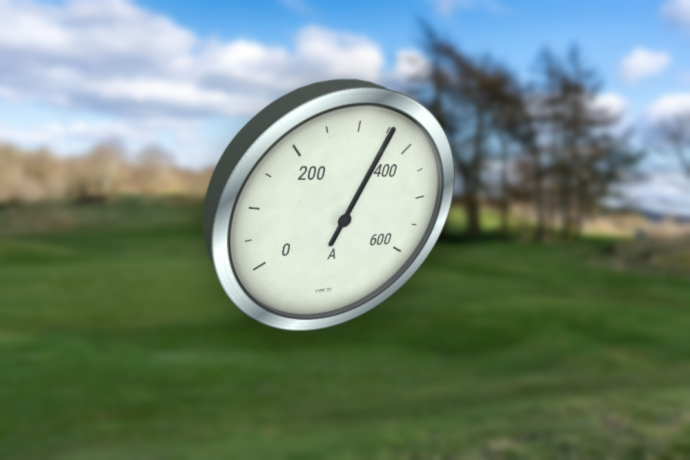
350 A
